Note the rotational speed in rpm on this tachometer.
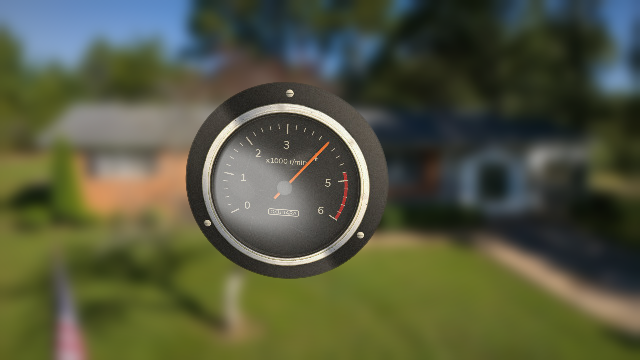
4000 rpm
